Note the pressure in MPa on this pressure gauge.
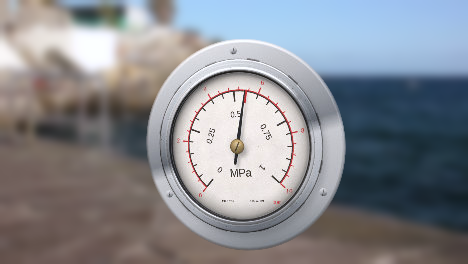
0.55 MPa
